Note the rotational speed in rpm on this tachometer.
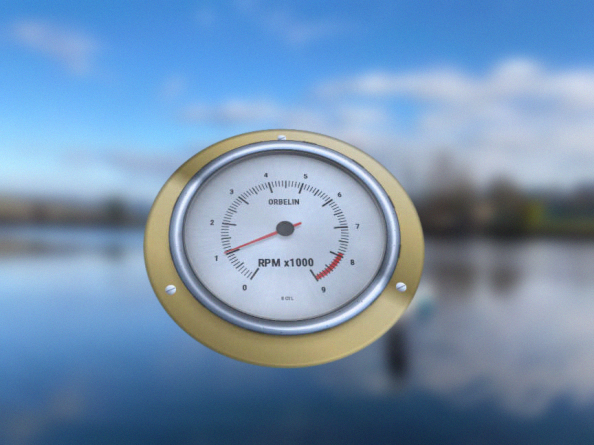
1000 rpm
